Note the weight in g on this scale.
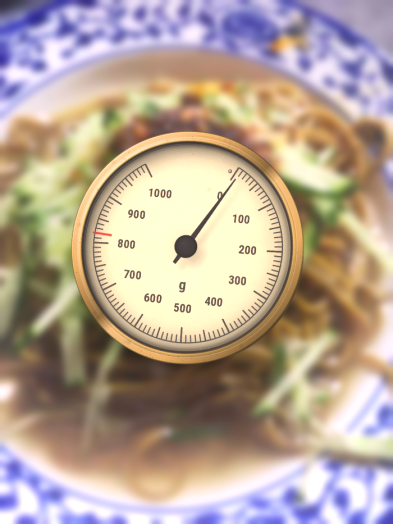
10 g
